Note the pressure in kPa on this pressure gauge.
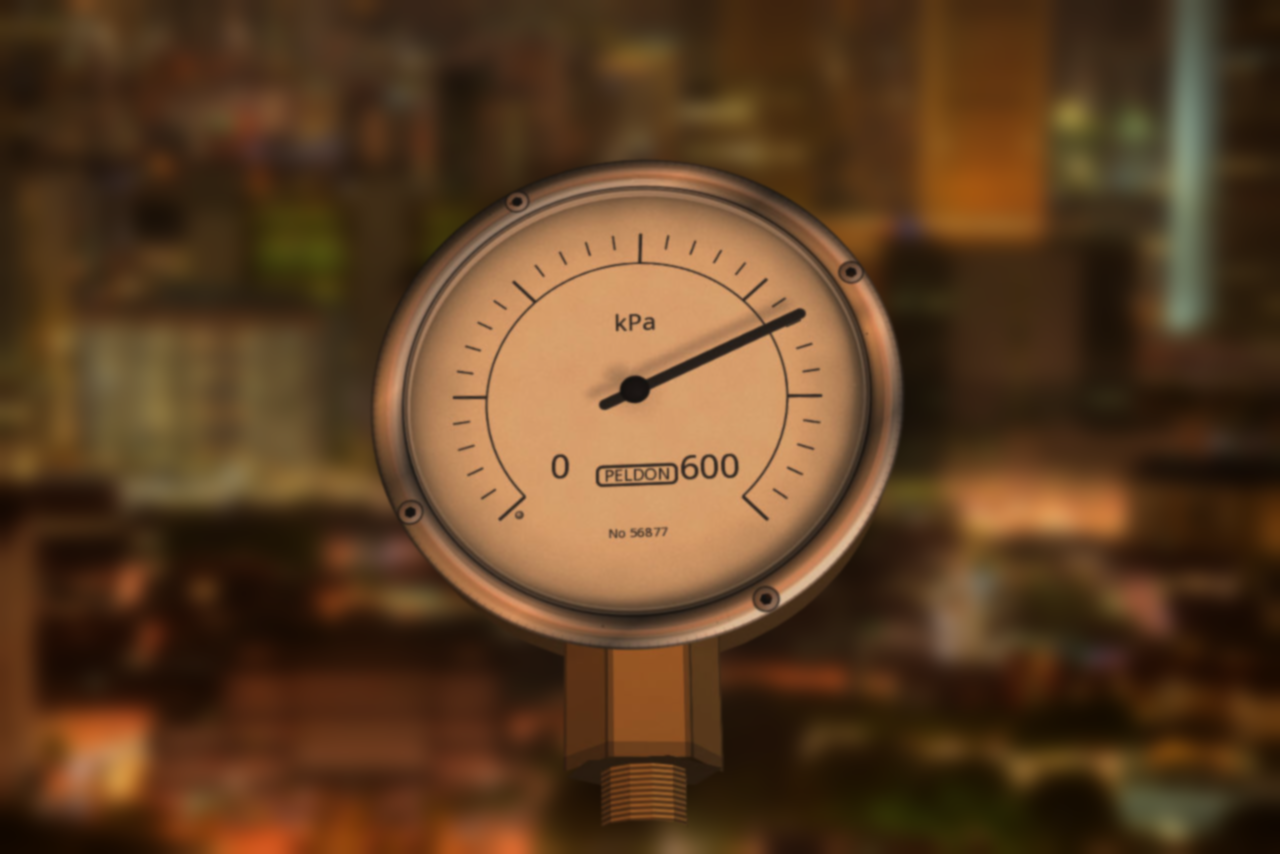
440 kPa
